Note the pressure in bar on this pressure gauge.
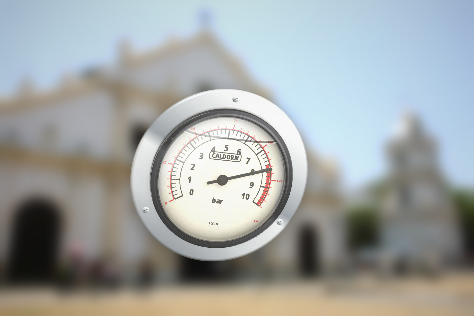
8 bar
